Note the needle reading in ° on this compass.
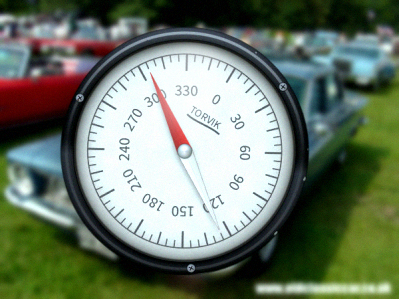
305 °
